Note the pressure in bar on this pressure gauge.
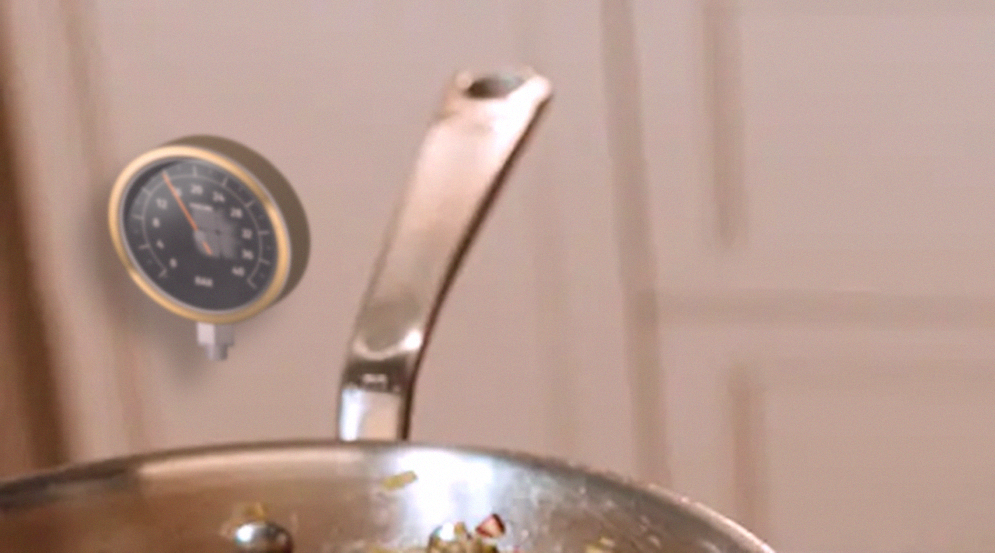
16 bar
